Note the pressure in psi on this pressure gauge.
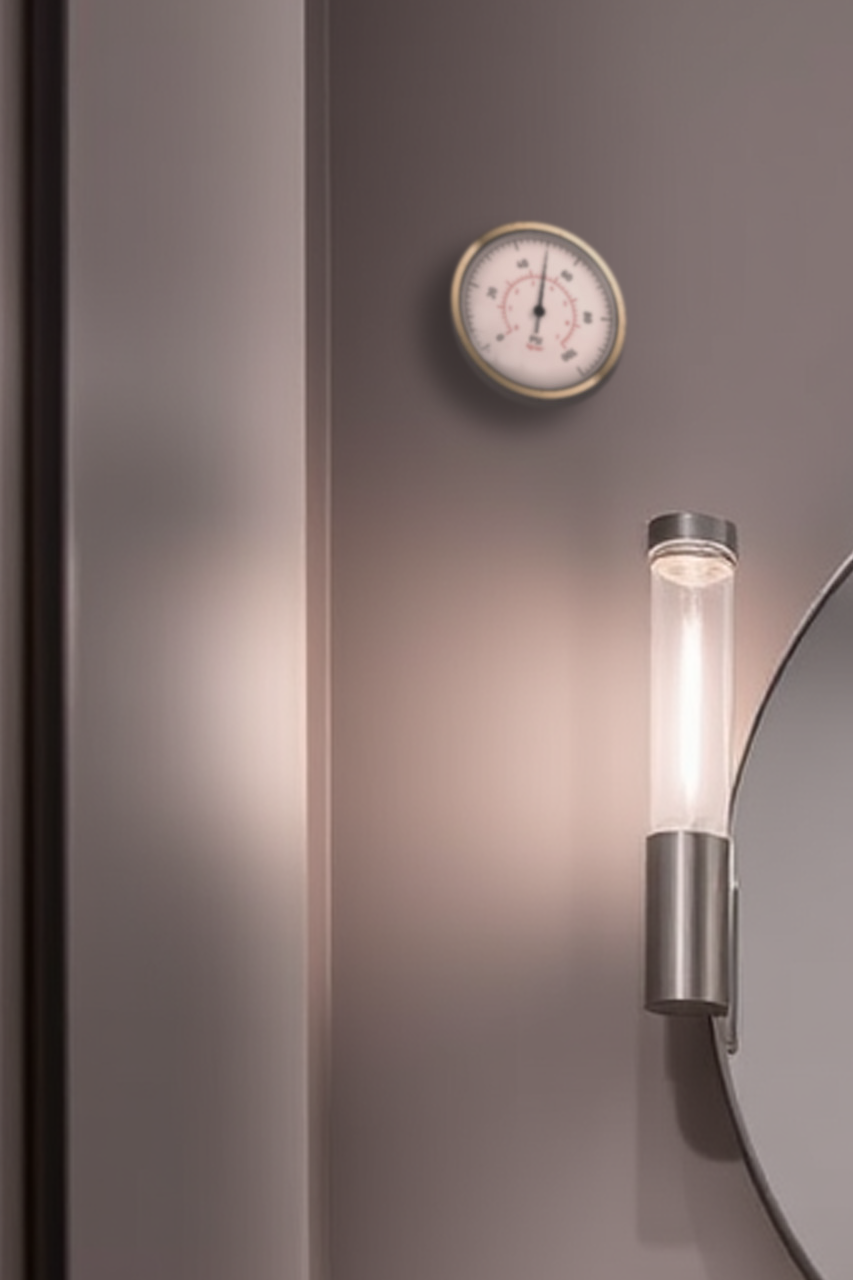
50 psi
